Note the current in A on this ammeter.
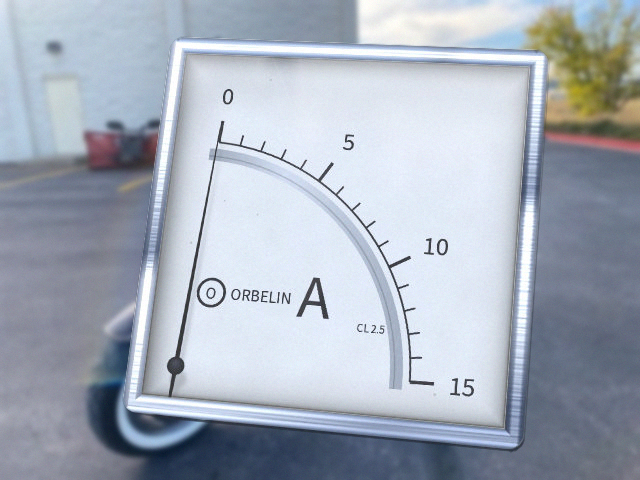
0 A
